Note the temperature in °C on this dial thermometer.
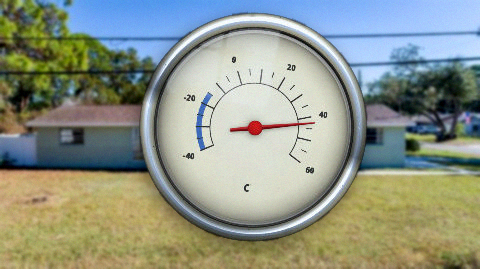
42.5 °C
